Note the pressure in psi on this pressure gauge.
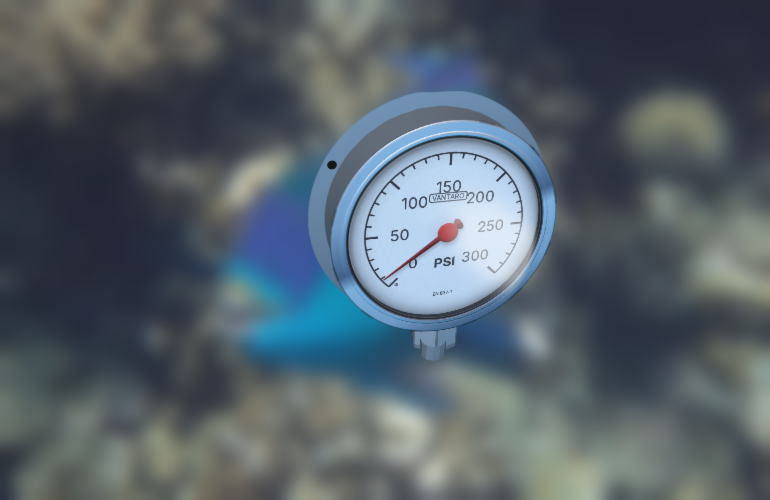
10 psi
